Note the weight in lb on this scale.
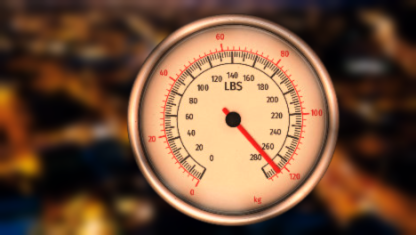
270 lb
